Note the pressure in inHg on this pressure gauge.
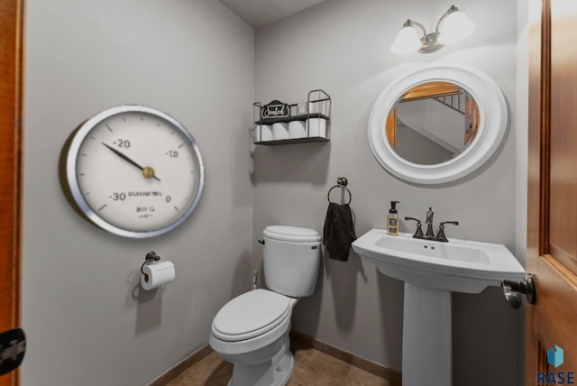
-22 inHg
